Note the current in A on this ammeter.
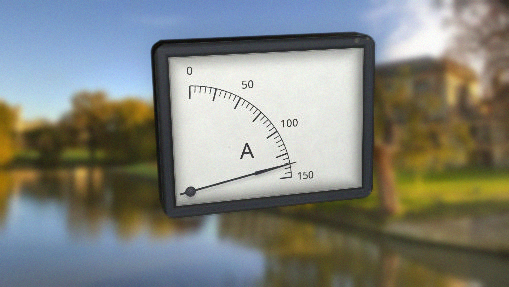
135 A
